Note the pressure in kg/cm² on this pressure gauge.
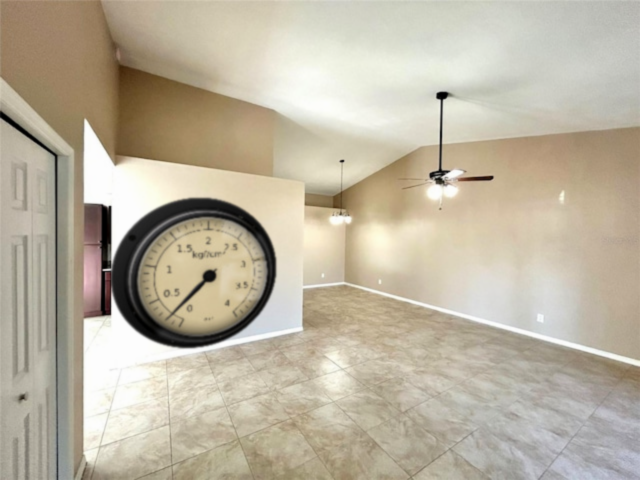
0.2 kg/cm²
